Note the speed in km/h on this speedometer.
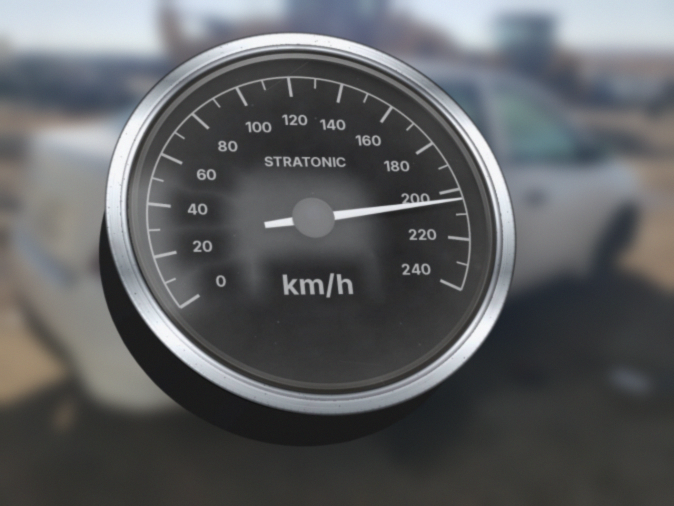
205 km/h
